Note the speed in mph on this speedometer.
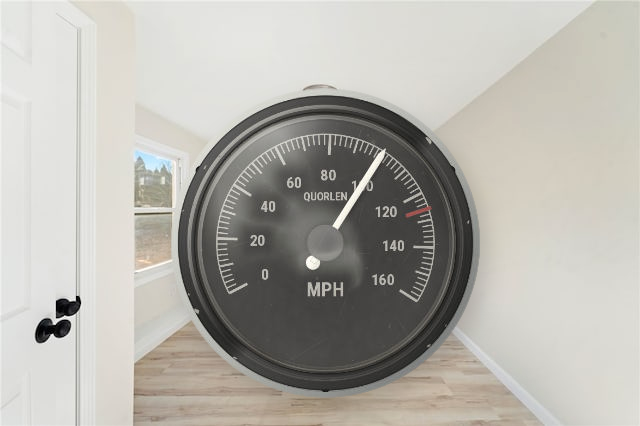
100 mph
